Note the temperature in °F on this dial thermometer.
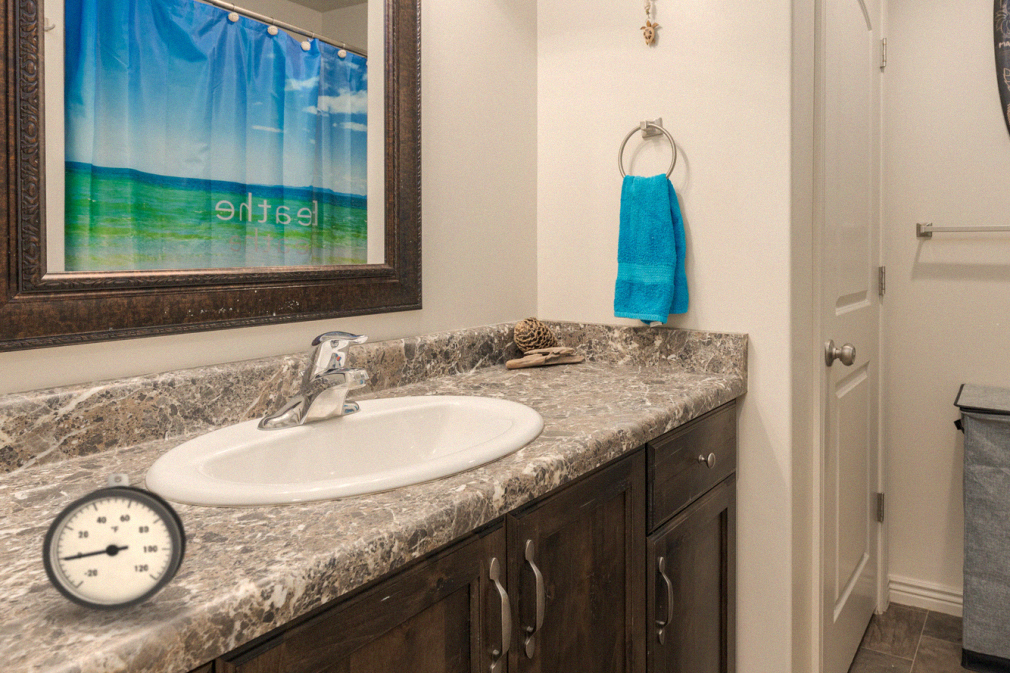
0 °F
